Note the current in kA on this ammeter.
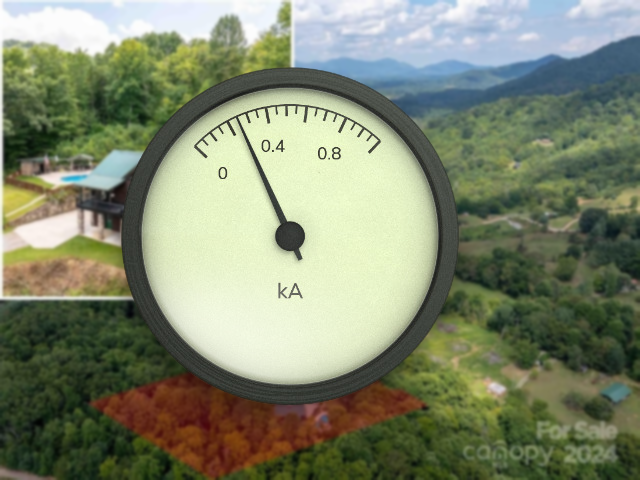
0.25 kA
